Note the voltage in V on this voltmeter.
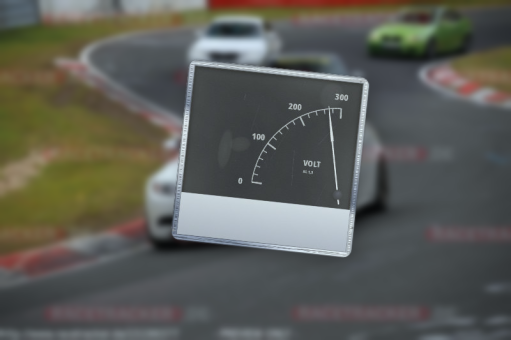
270 V
